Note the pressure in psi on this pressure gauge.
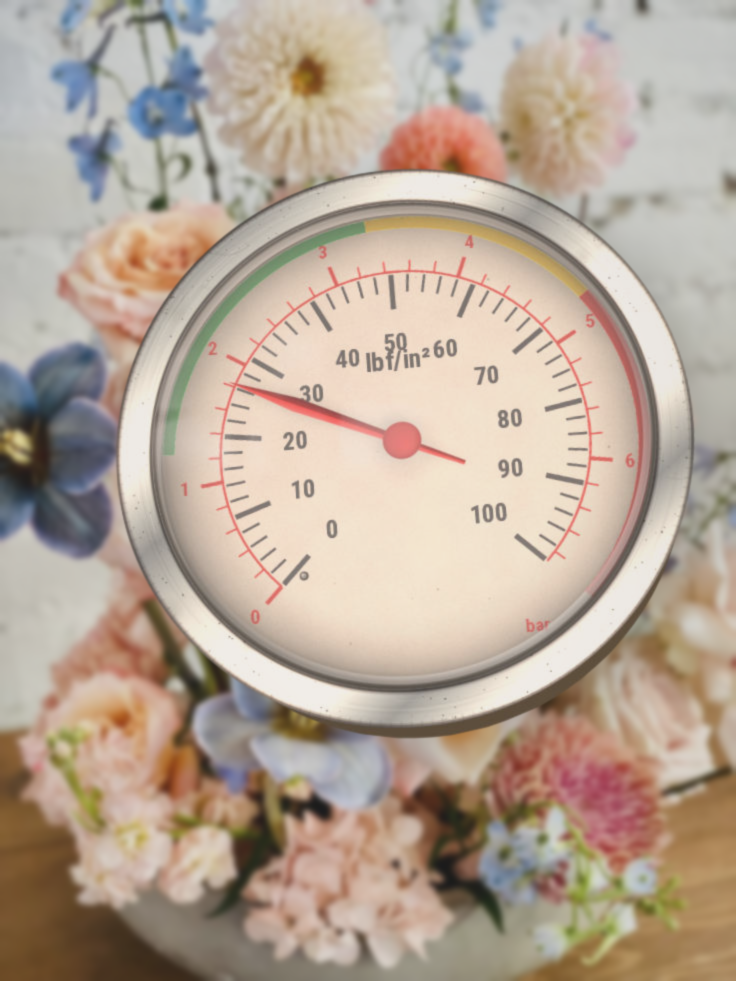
26 psi
